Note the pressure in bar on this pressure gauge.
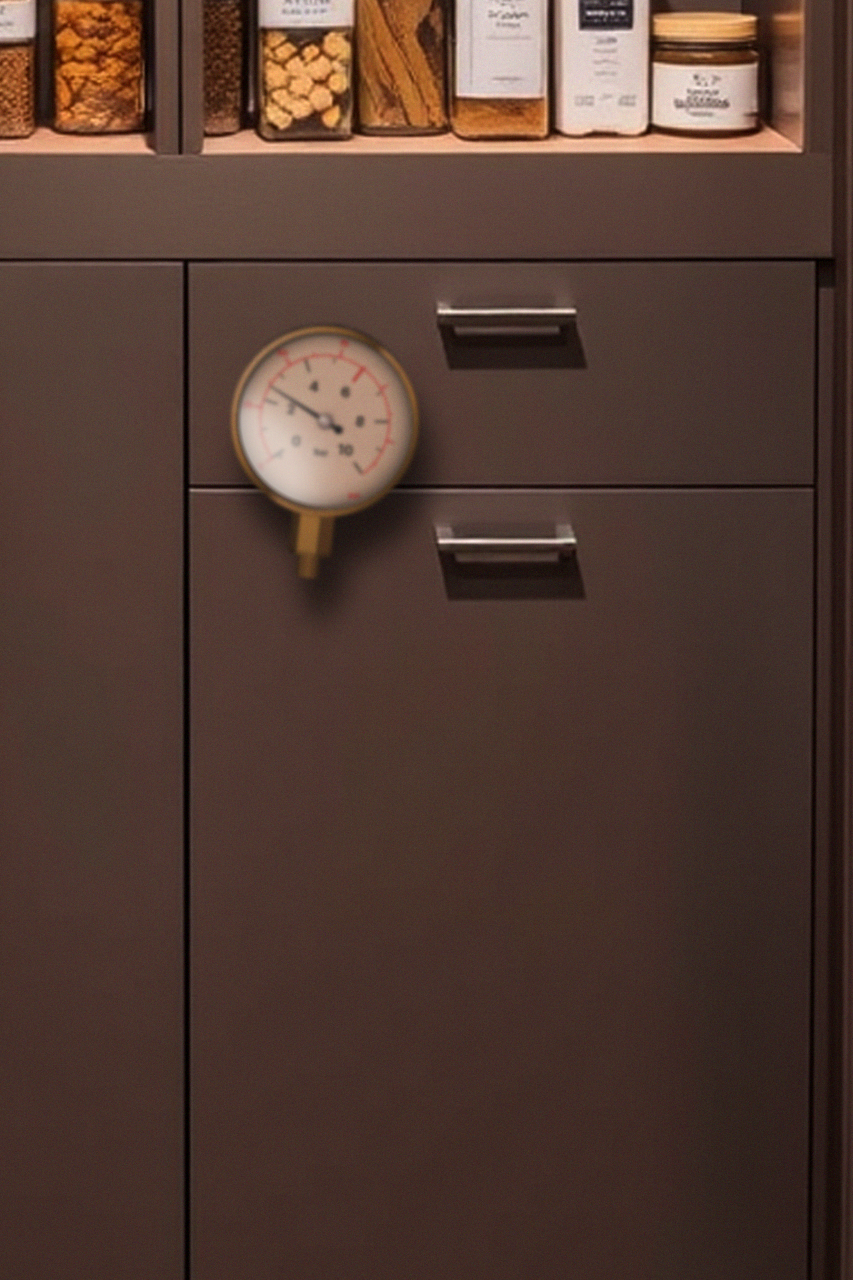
2.5 bar
